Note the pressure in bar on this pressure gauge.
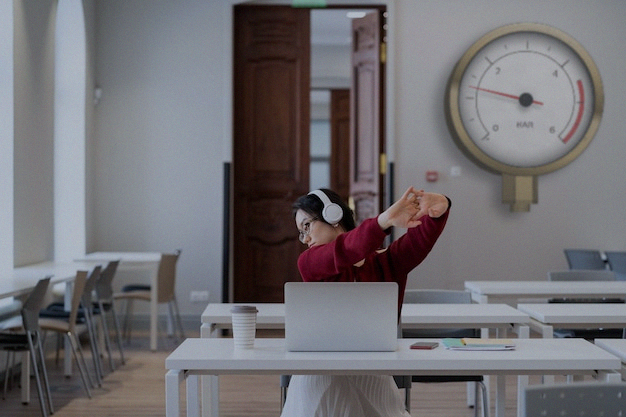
1.25 bar
